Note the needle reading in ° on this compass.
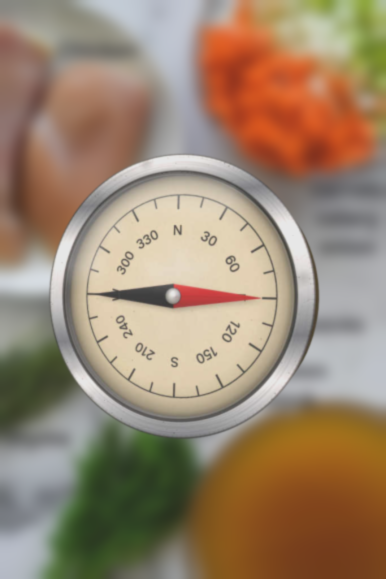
90 °
